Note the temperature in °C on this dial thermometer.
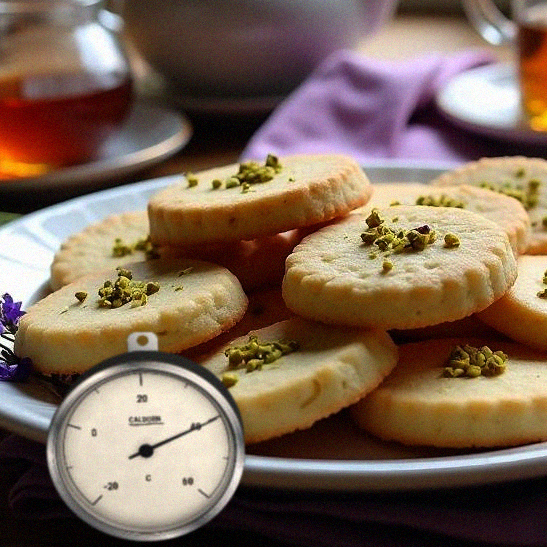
40 °C
